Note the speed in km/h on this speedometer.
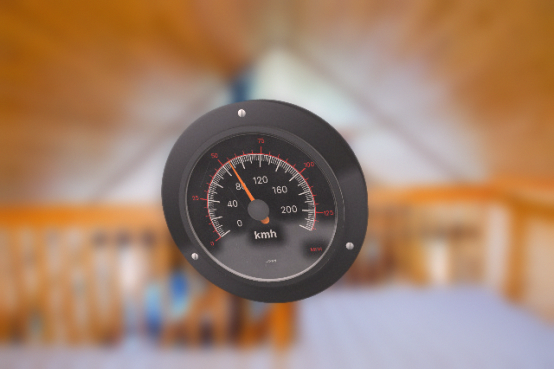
90 km/h
